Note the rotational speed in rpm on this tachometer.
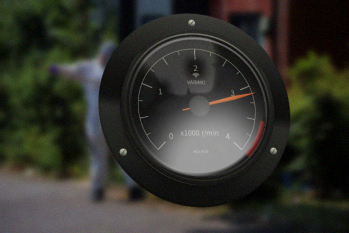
3125 rpm
